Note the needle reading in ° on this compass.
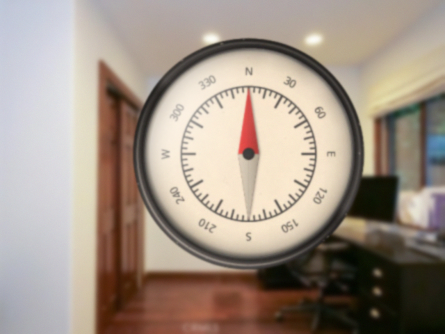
0 °
